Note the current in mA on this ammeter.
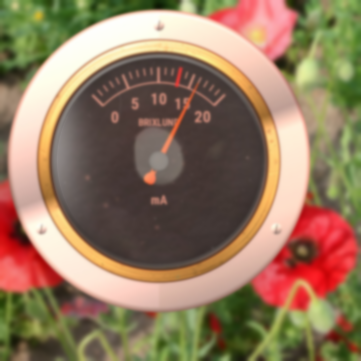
16 mA
